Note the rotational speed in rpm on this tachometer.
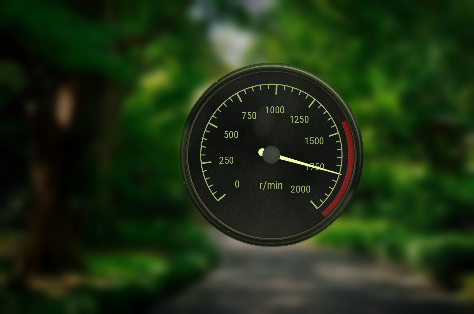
1750 rpm
